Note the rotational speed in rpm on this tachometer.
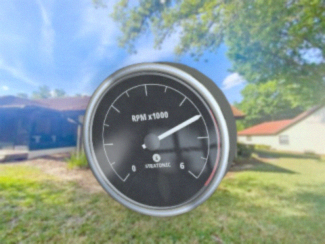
4500 rpm
